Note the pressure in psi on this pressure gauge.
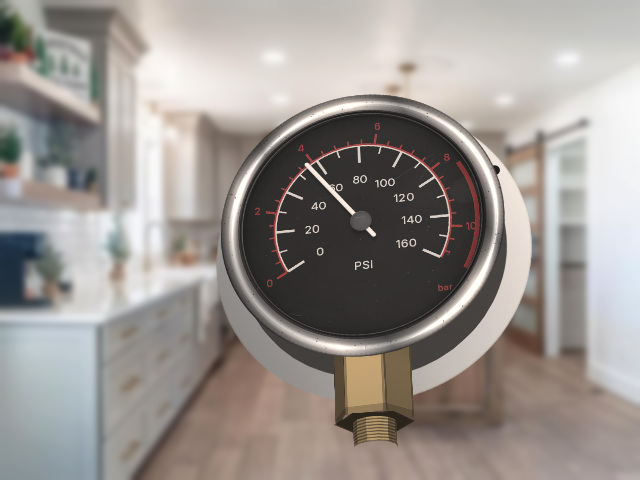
55 psi
